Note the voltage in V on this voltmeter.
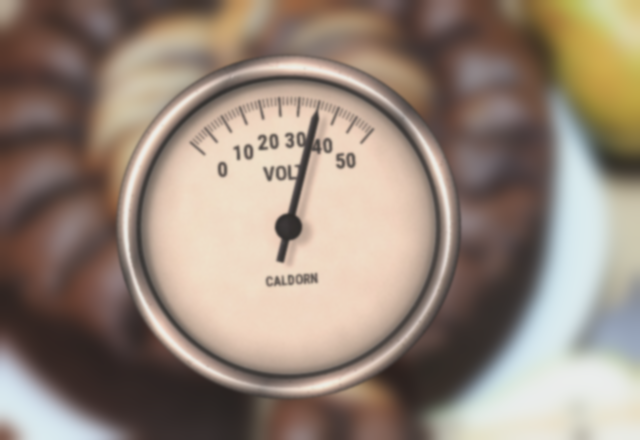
35 V
